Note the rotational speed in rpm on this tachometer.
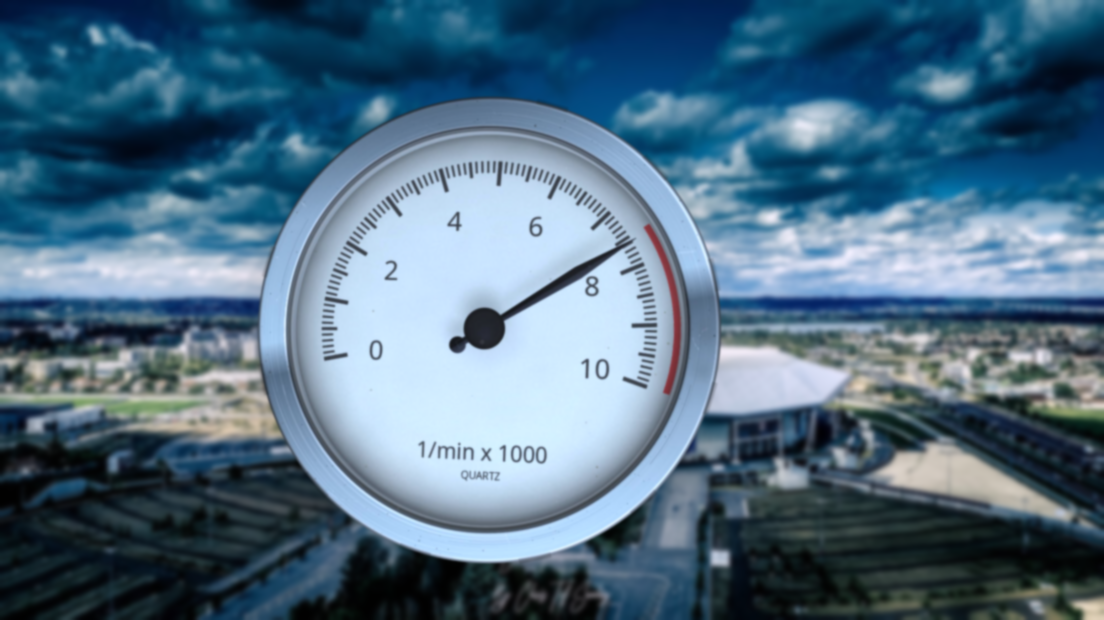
7600 rpm
